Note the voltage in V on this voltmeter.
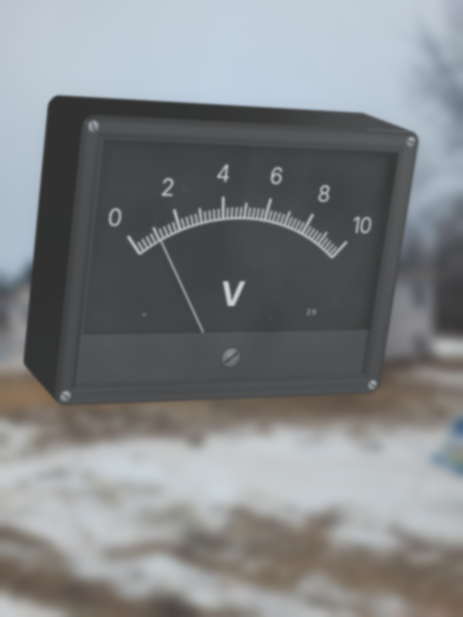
1 V
